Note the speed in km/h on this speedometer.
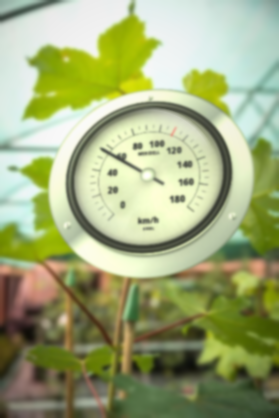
55 km/h
